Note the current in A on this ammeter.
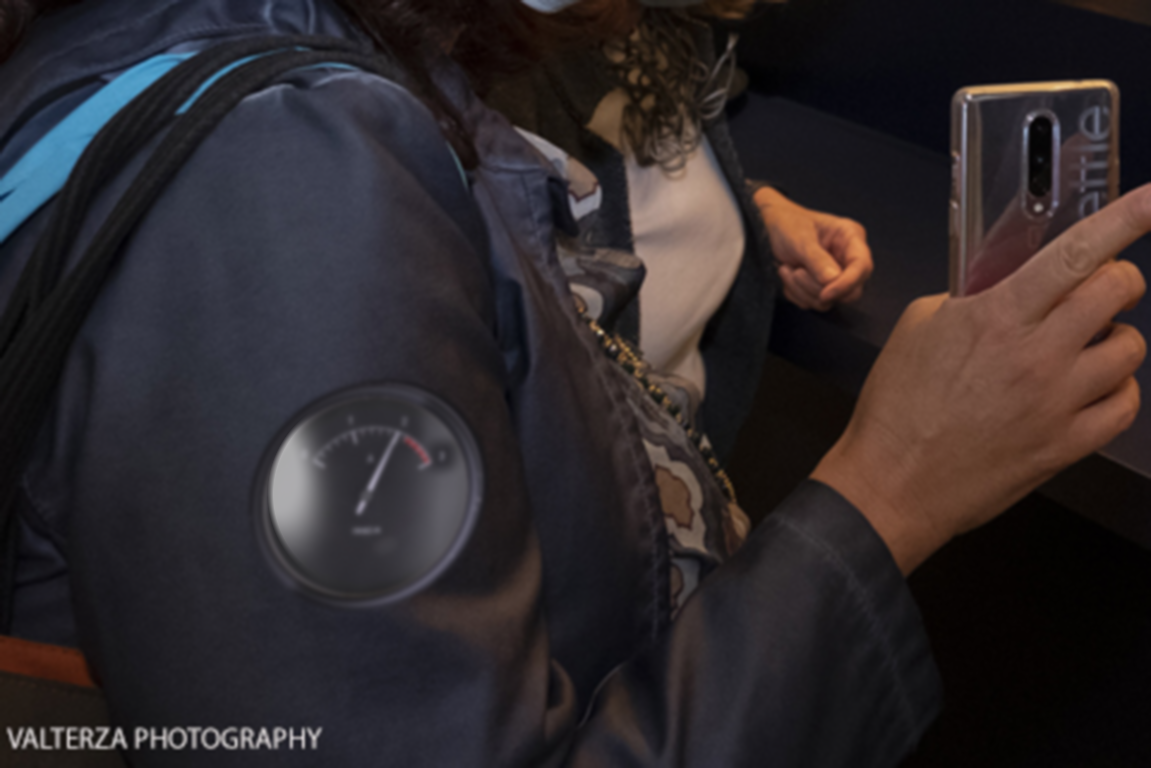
2 A
